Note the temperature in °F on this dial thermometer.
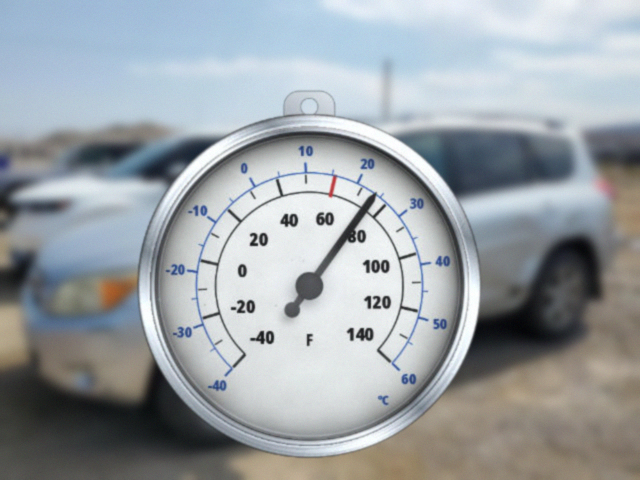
75 °F
